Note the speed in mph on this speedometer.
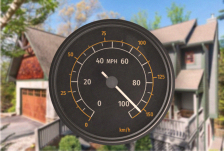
95 mph
